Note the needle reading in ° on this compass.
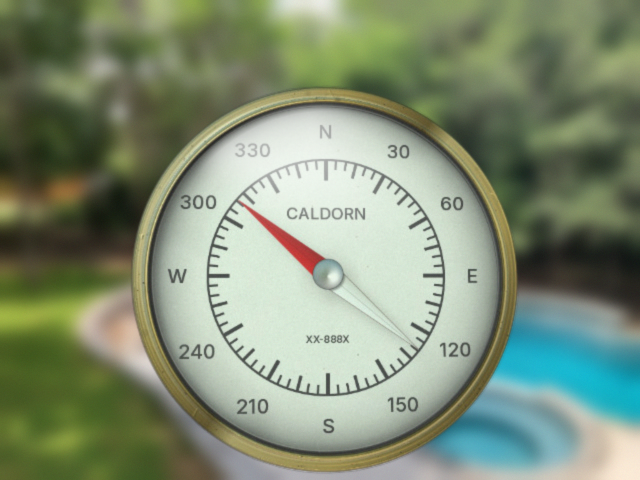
310 °
